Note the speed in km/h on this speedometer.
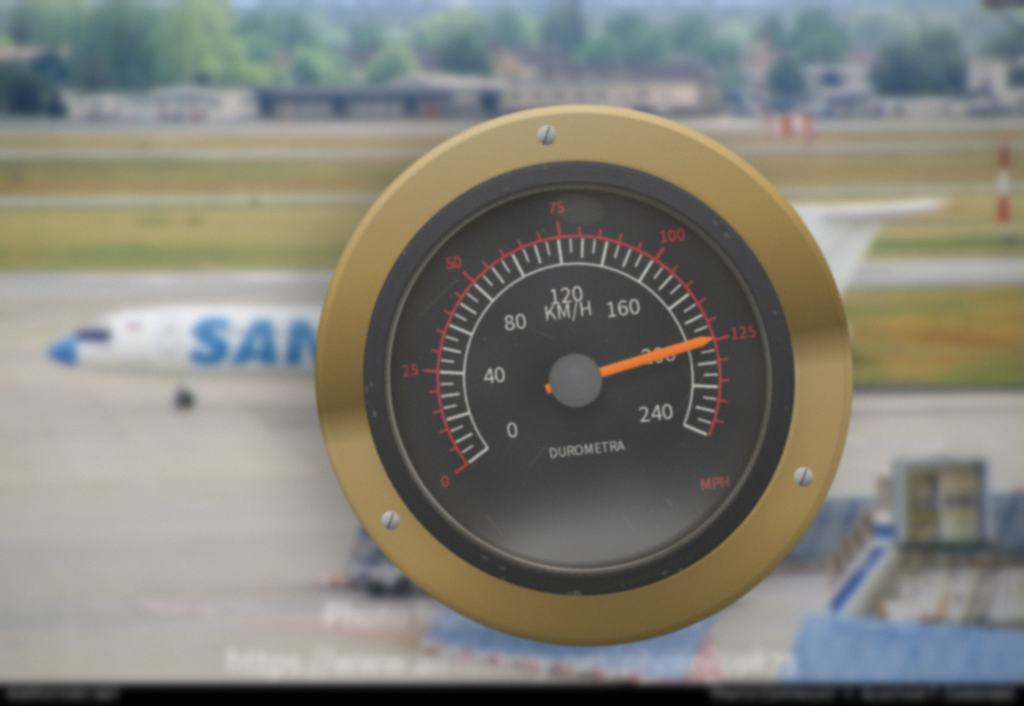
200 km/h
